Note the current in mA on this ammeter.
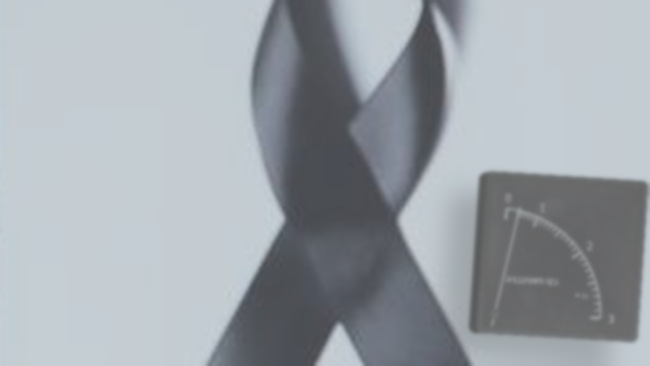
0.5 mA
